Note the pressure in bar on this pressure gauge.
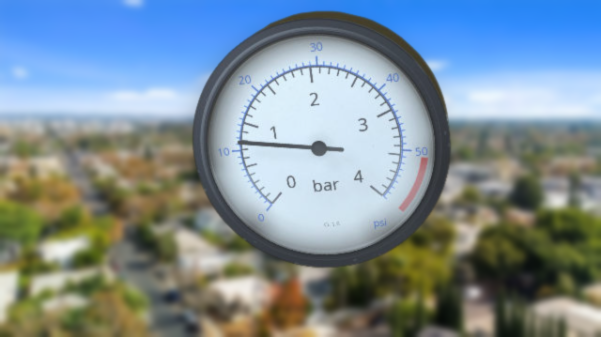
0.8 bar
